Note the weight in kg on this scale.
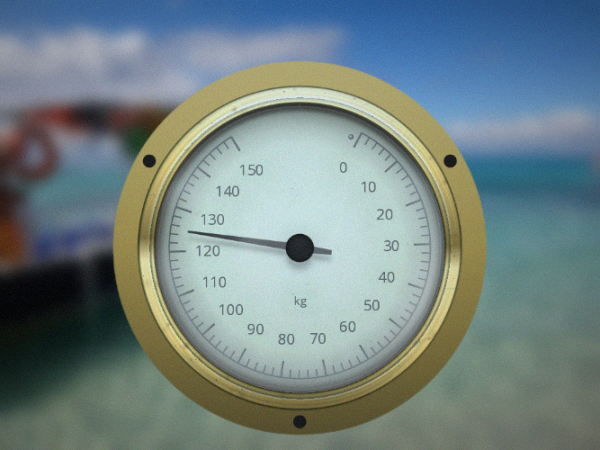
125 kg
